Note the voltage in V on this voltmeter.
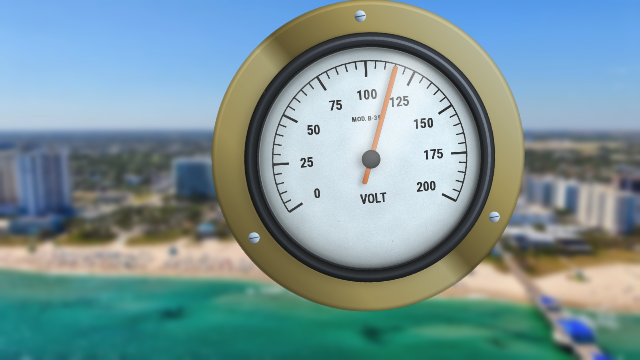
115 V
